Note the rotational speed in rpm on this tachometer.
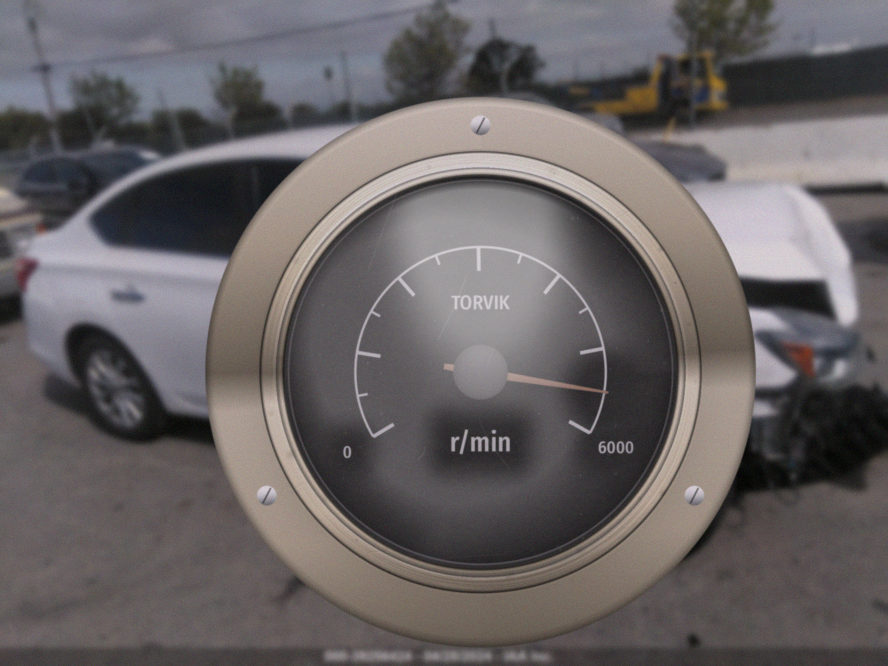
5500 rpm
